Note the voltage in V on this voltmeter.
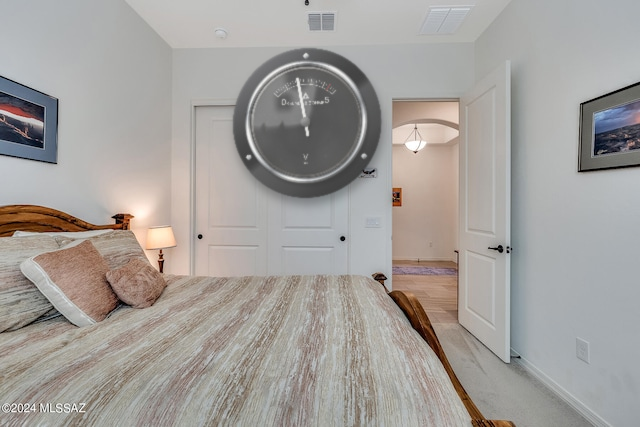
2 V
